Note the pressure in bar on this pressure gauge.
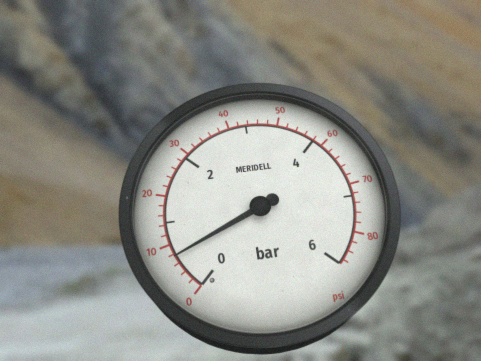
0.5 bar
